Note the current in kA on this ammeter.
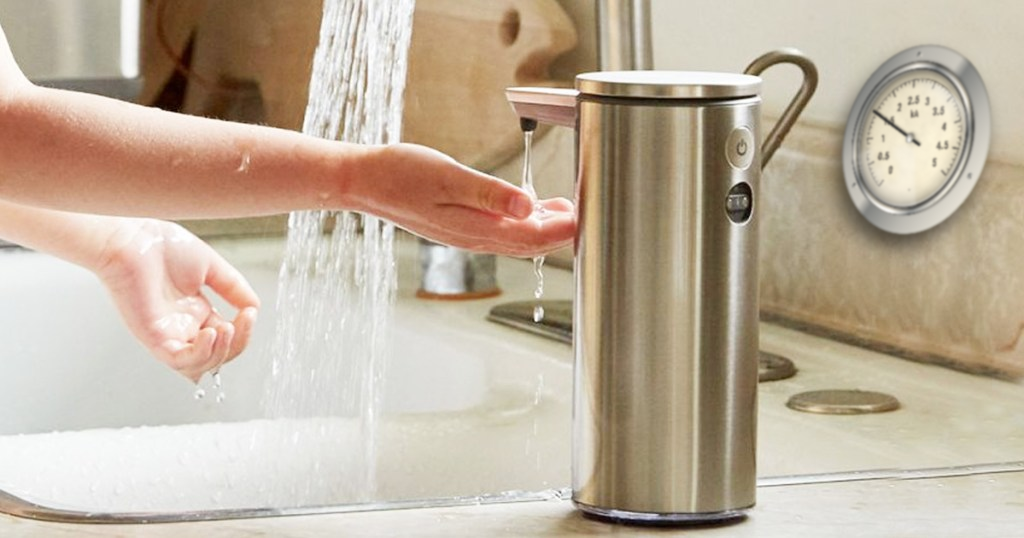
1.5 kA
